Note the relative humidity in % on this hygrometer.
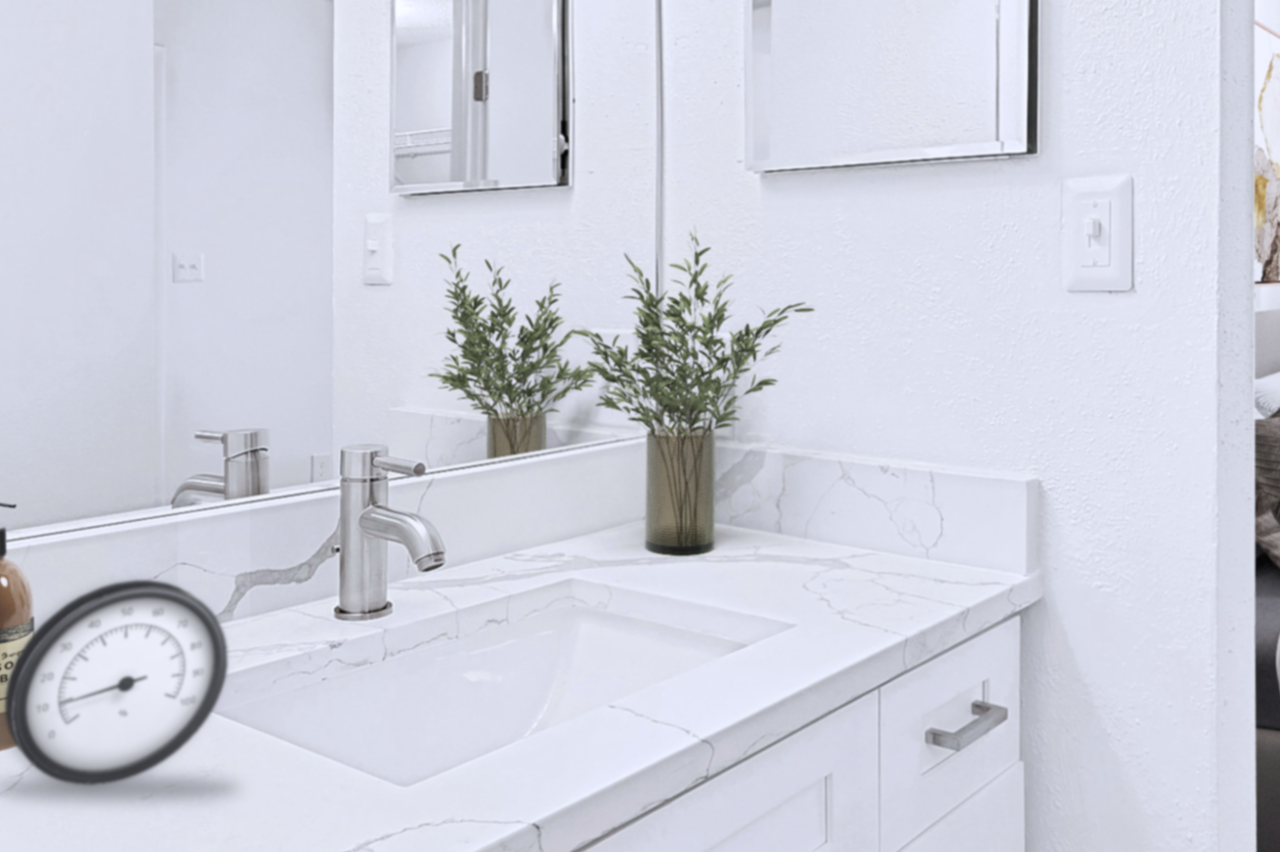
10 %
